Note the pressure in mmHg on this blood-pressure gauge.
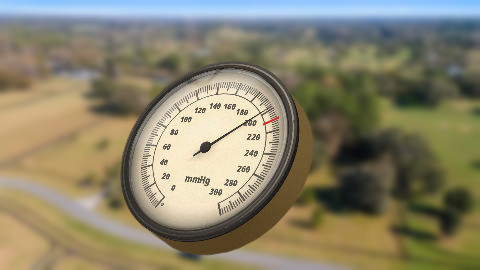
200 mmHg
